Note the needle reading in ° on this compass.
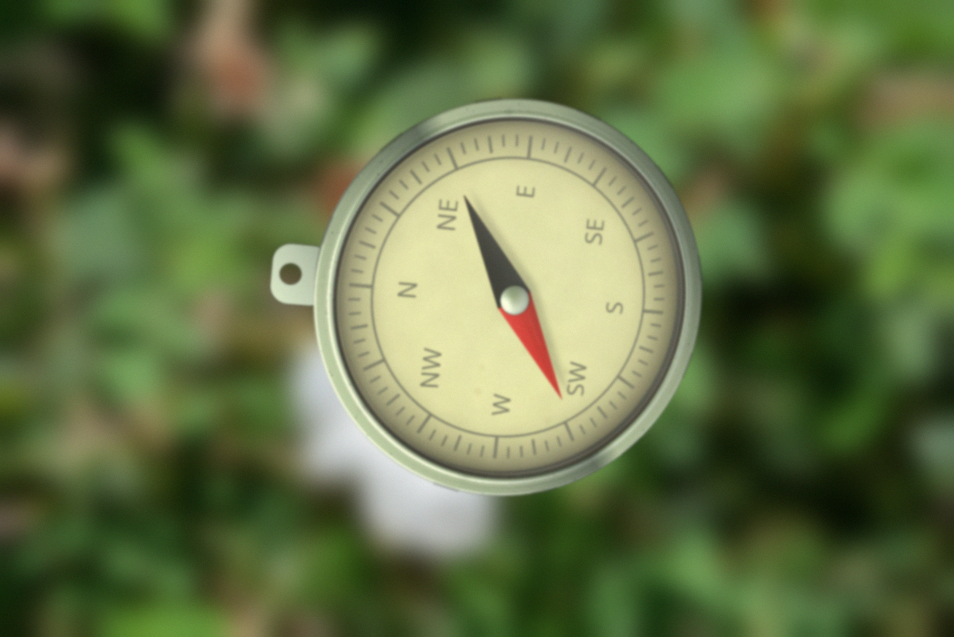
237.5 °
